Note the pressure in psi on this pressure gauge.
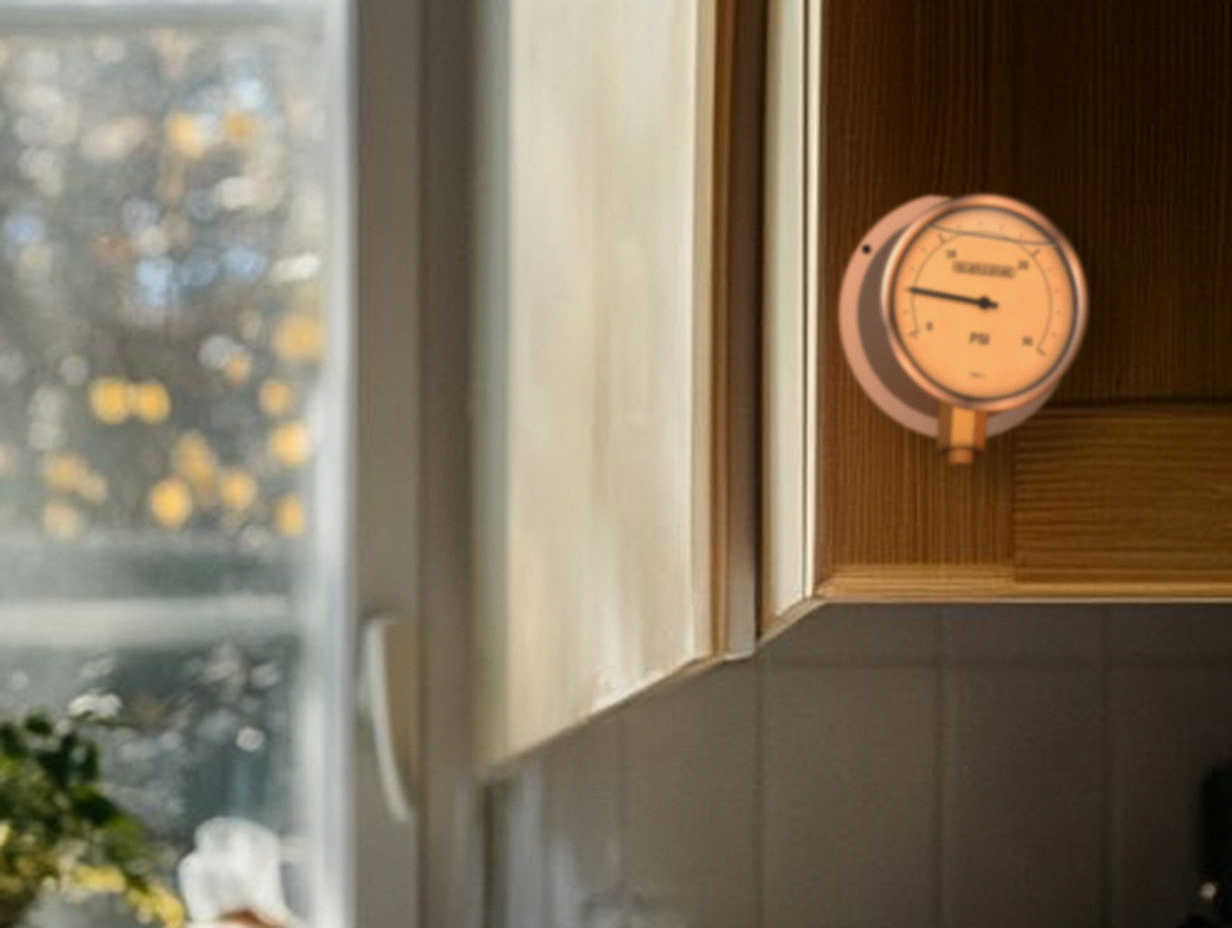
4 psi
